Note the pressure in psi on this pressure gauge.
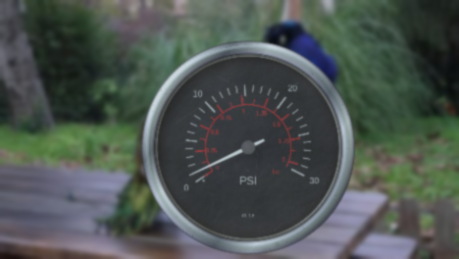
1 psi
